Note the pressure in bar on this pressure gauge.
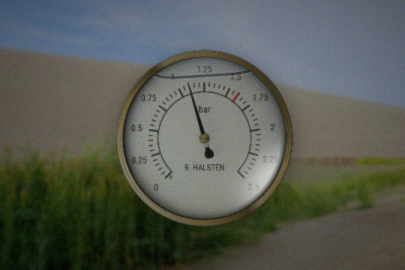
1.1 bar
